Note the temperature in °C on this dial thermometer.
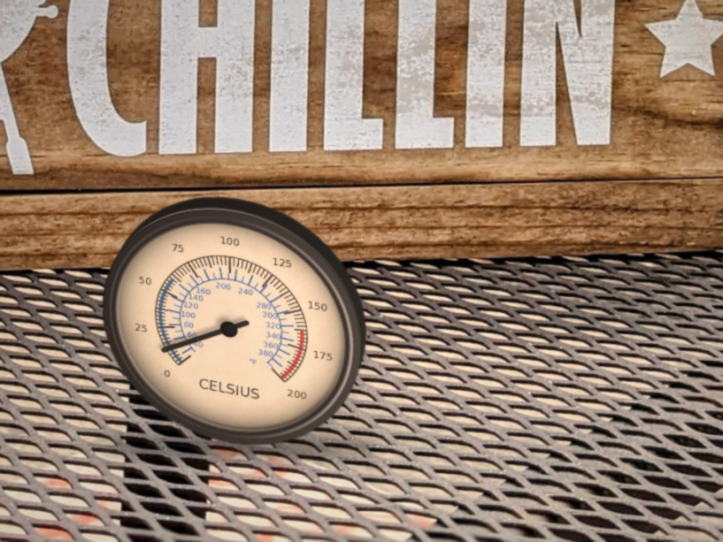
12.5 °C
